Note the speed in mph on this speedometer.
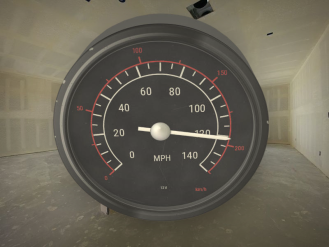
120 mph
